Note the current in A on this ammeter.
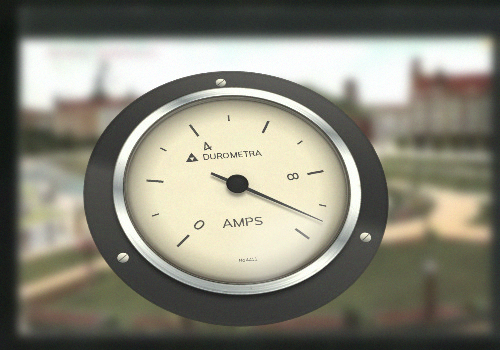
9.5 A
